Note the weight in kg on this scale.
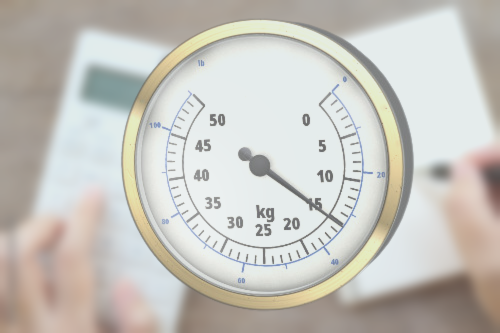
15 kg
